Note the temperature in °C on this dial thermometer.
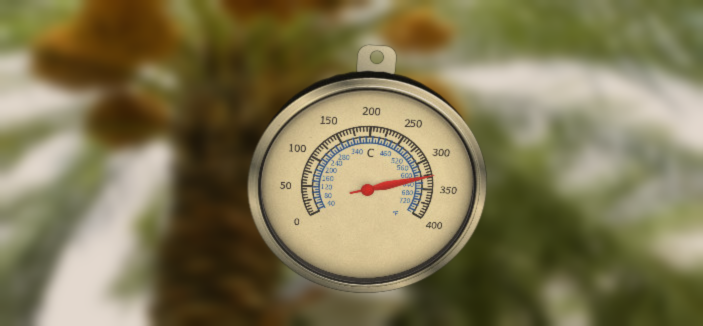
325 °C
